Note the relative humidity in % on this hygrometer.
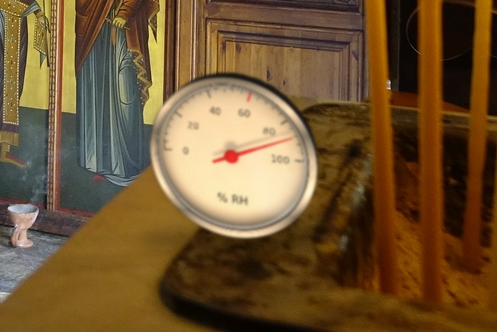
88 %
